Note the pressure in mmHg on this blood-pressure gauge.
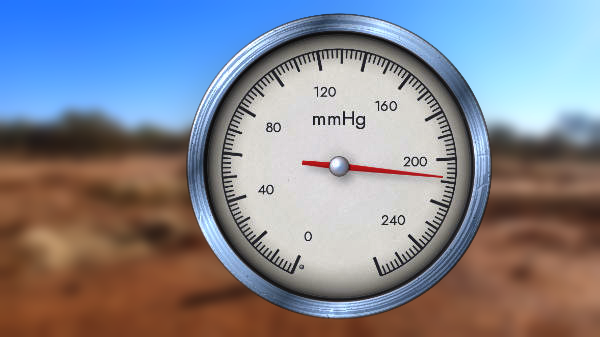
208 mmHg
